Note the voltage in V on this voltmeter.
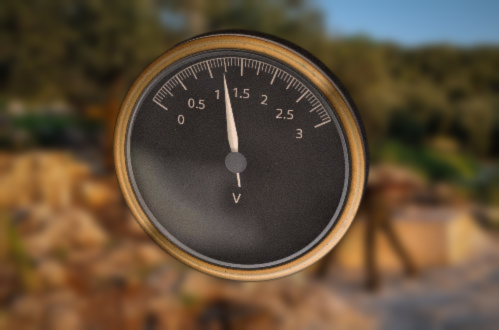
1.25 V
